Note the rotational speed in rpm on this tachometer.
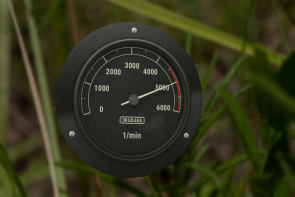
5000 rpm
